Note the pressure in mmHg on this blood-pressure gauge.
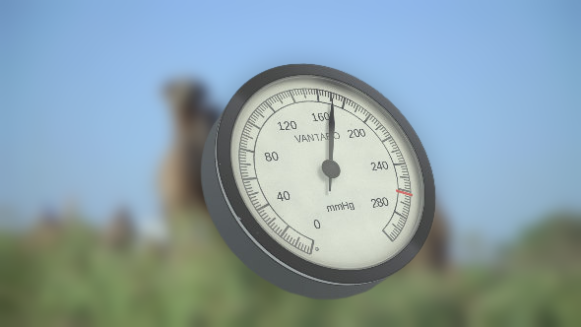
170 mmHg
